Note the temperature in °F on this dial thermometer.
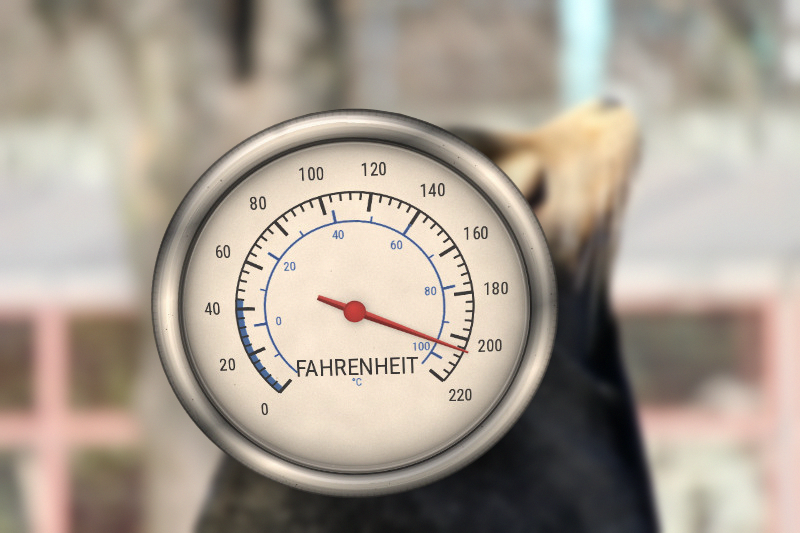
204 °F
